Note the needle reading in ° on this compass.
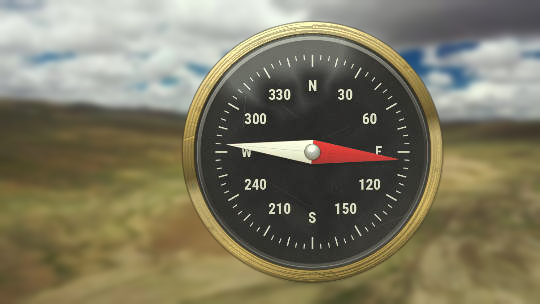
95 °
